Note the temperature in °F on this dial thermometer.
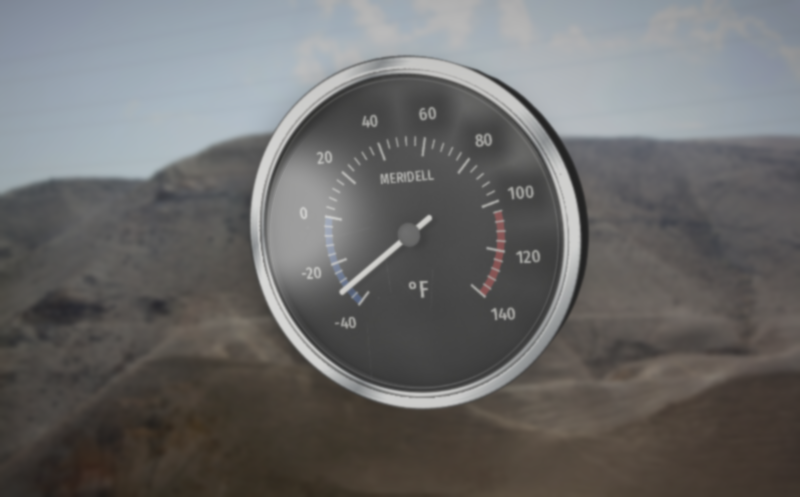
-32 °F
